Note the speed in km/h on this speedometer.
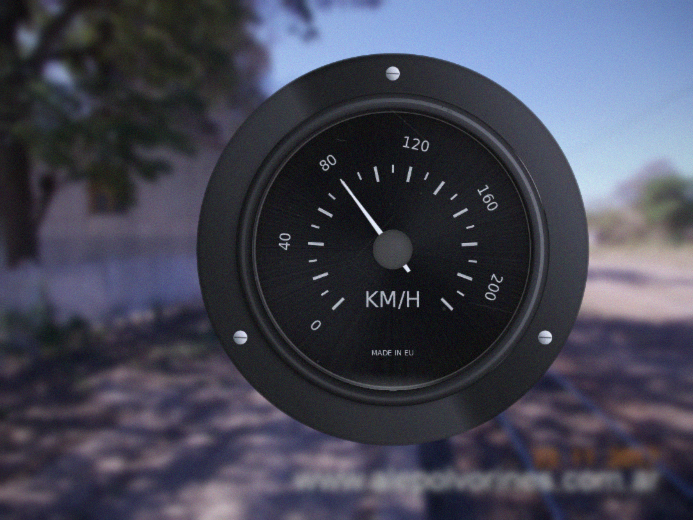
80 km/h
